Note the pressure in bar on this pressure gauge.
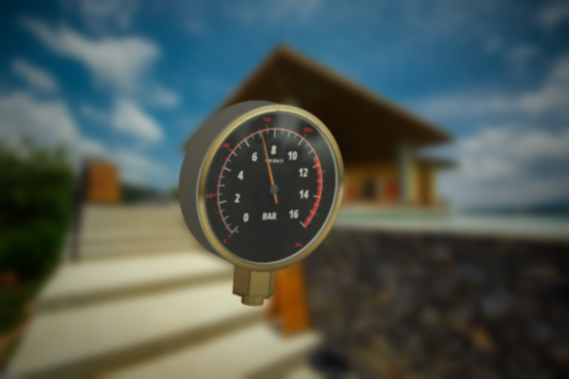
7 bar
